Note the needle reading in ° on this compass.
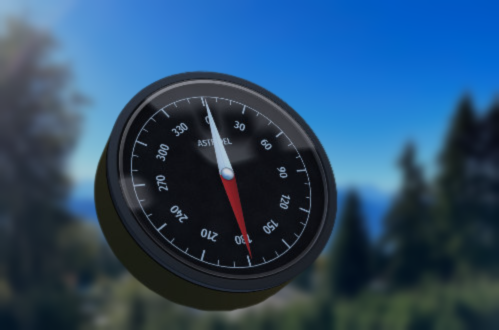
180 °
